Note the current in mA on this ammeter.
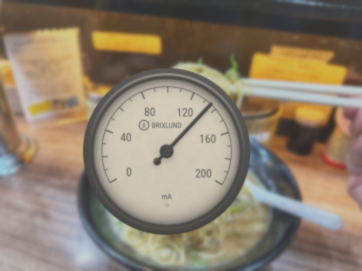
135 mA
